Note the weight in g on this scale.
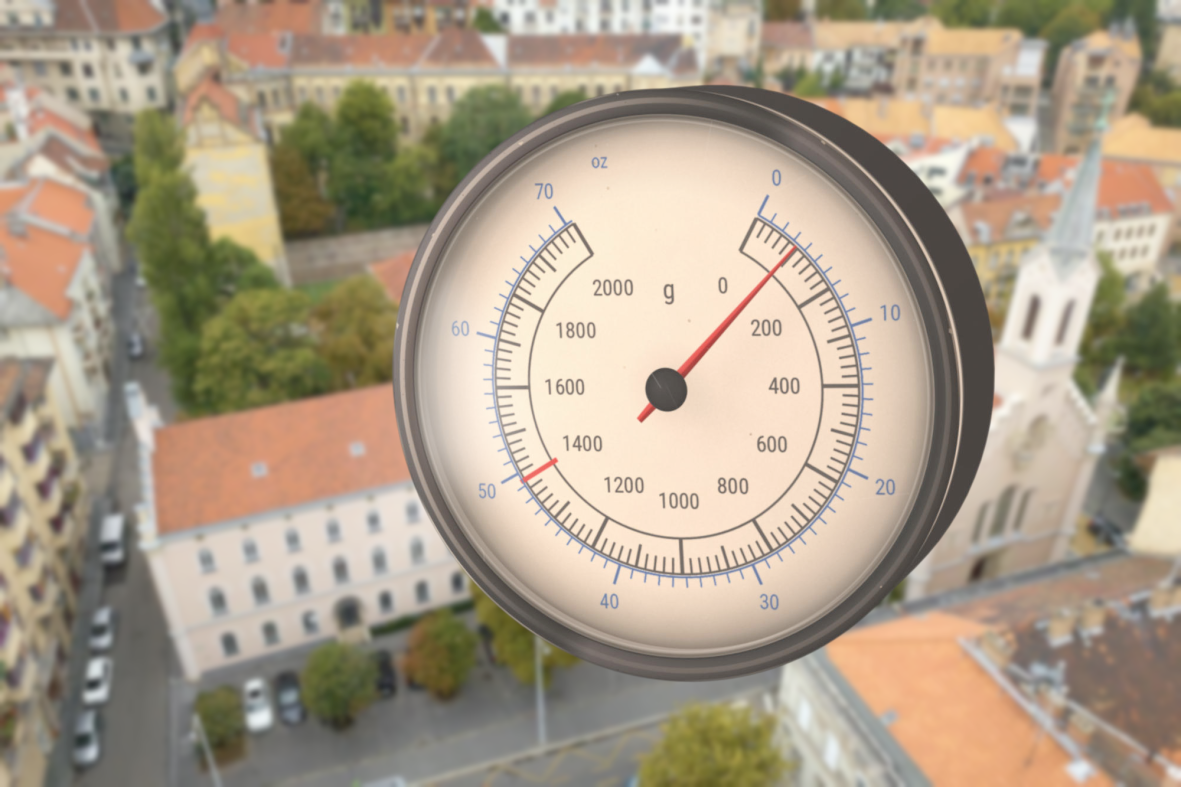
100 g
